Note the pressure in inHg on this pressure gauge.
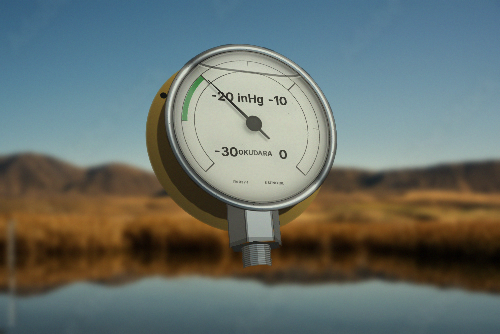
-20 inHg
